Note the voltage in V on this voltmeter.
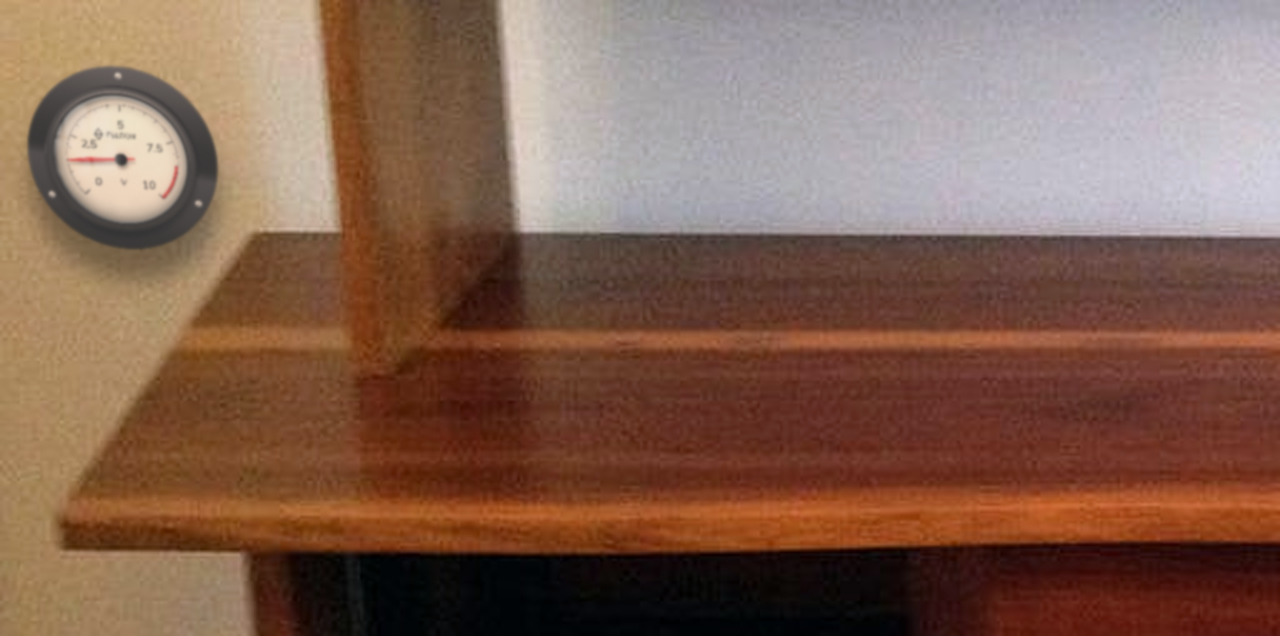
1.5 V
